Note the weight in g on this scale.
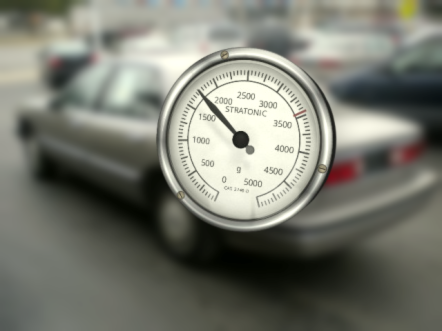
1750 g
